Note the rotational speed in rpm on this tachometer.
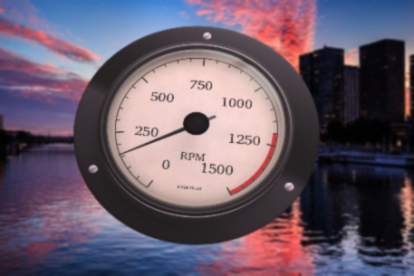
150 rpm
